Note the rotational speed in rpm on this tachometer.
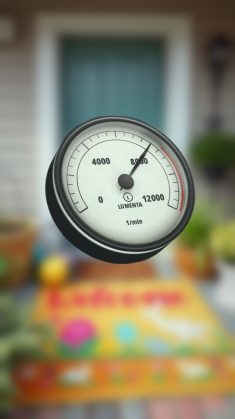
8000 rpm
